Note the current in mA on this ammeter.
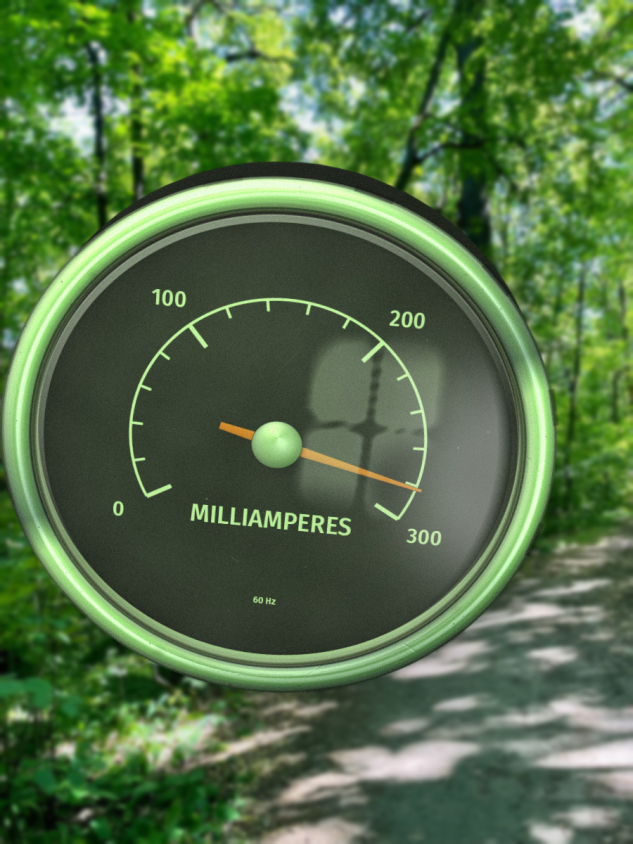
280 mA
